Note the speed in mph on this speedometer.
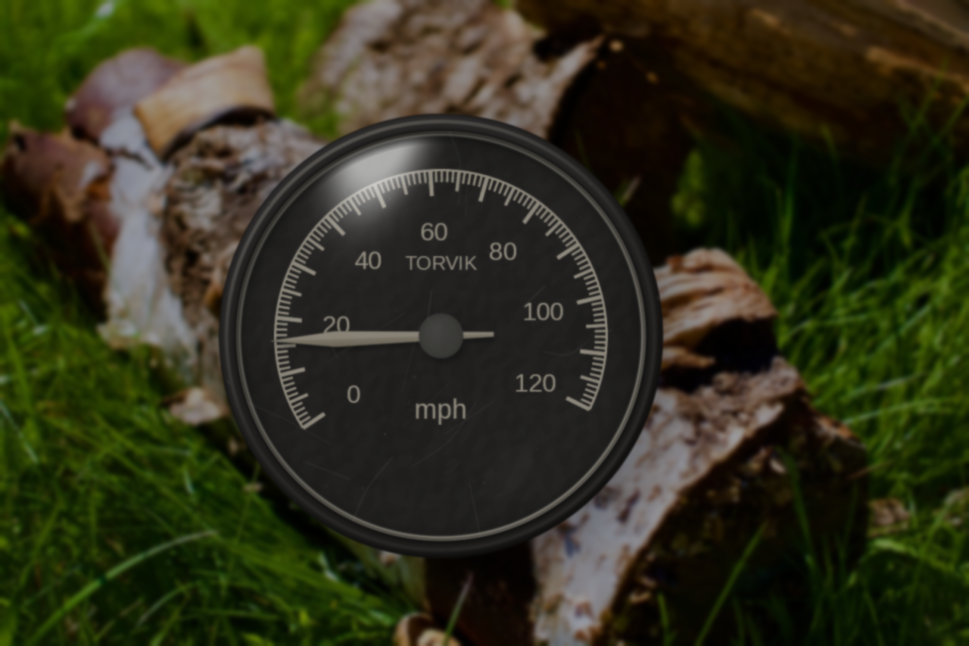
16 mph
